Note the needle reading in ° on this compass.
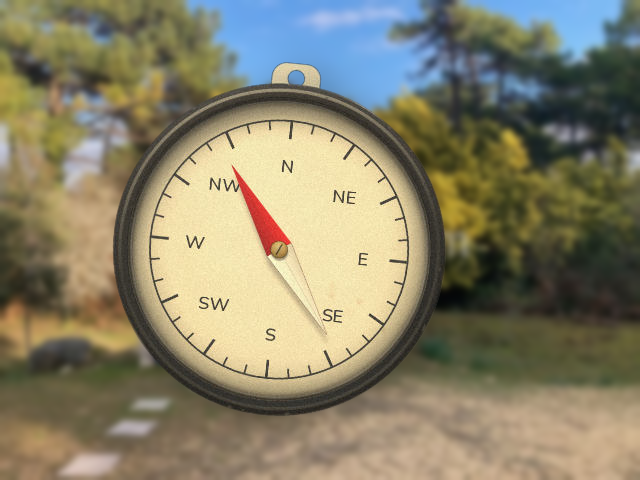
325 °
